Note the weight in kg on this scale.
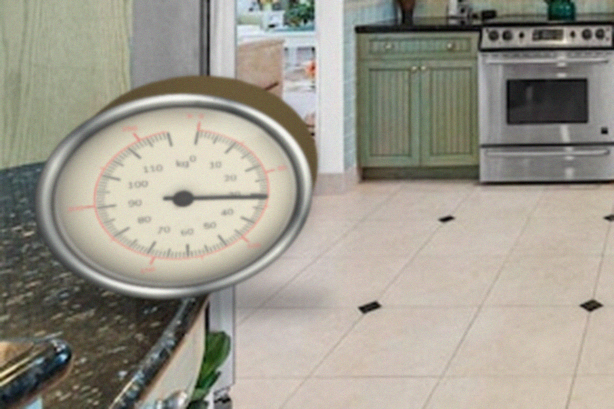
30 kg
